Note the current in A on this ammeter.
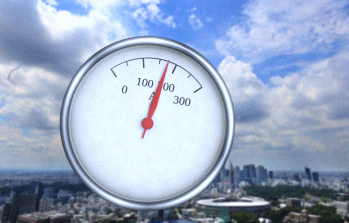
175 A
